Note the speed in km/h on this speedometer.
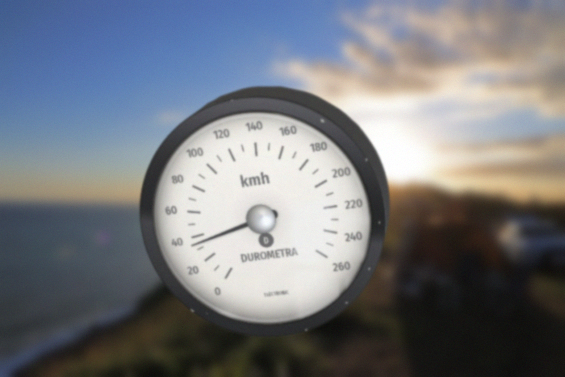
35 km/h
